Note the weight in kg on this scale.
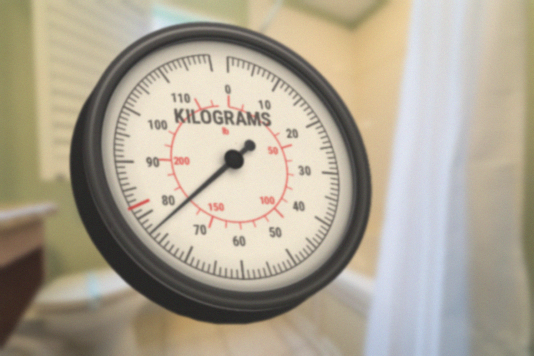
77 kg
